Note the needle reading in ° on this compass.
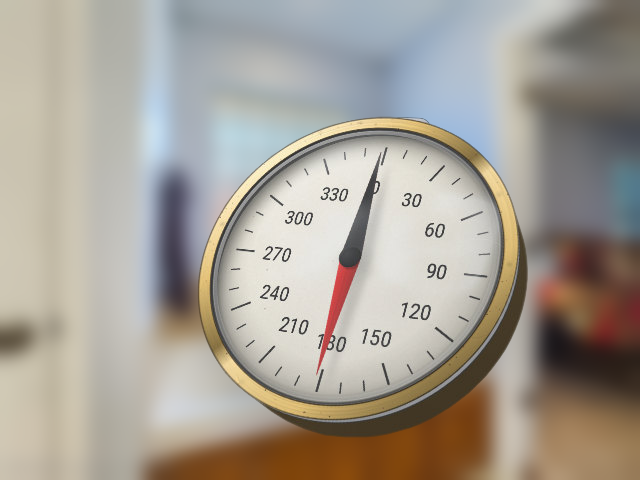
180 °
